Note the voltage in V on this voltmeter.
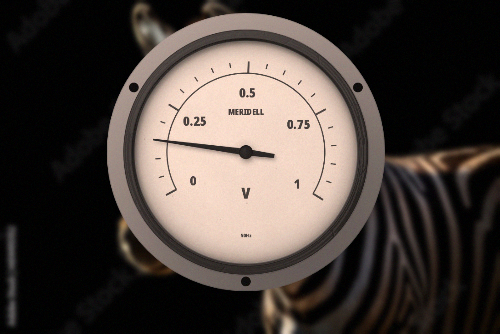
0.15 V
